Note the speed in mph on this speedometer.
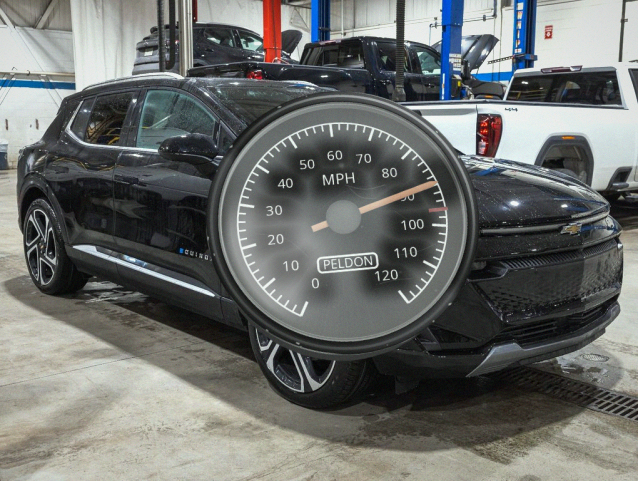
90 mph
